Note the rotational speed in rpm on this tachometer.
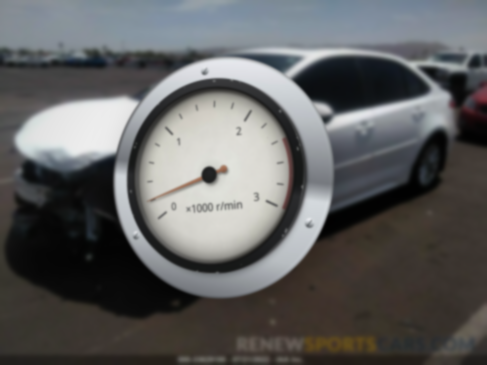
200 rpm
